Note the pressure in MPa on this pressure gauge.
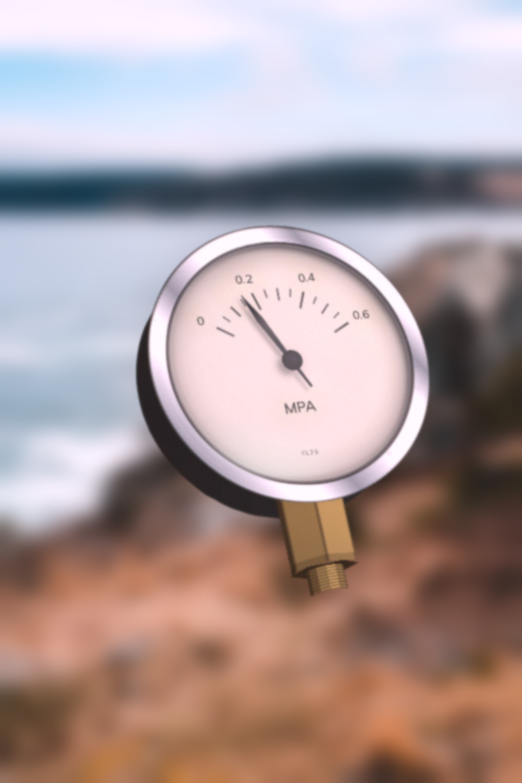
0.15 MPa
